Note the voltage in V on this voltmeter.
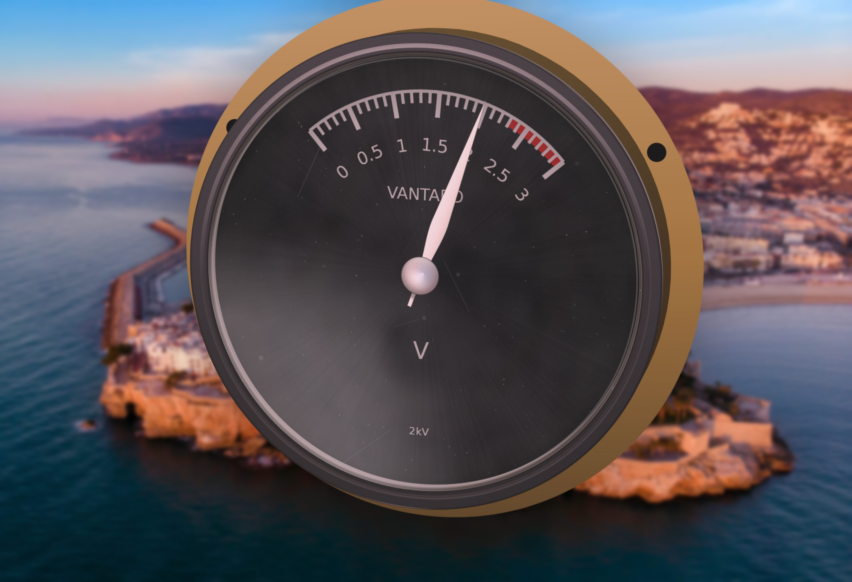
2 V
